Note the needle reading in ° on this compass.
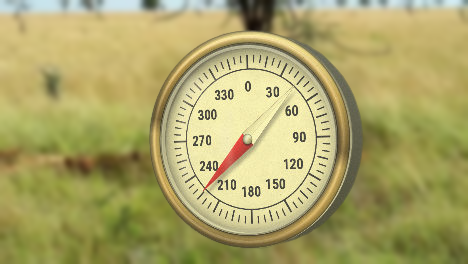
225 °
